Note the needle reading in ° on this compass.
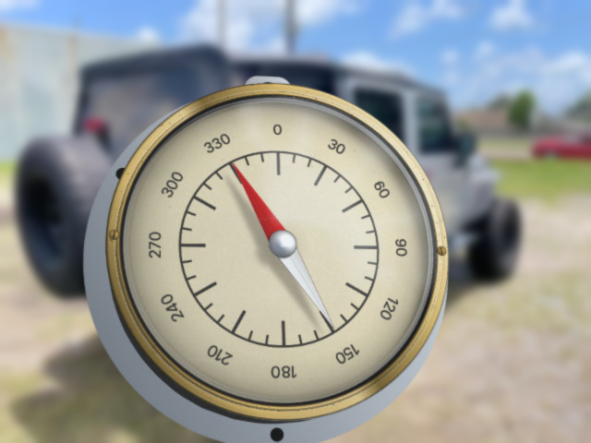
330 °
